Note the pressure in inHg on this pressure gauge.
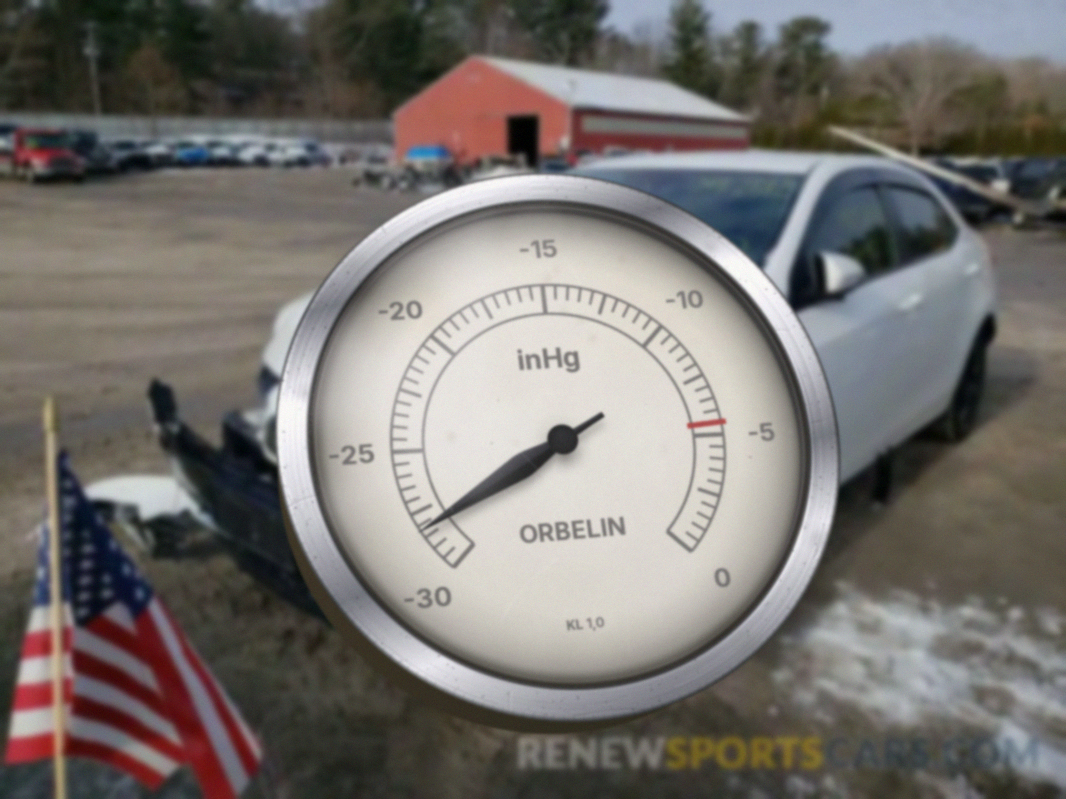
-28.25 inHg
